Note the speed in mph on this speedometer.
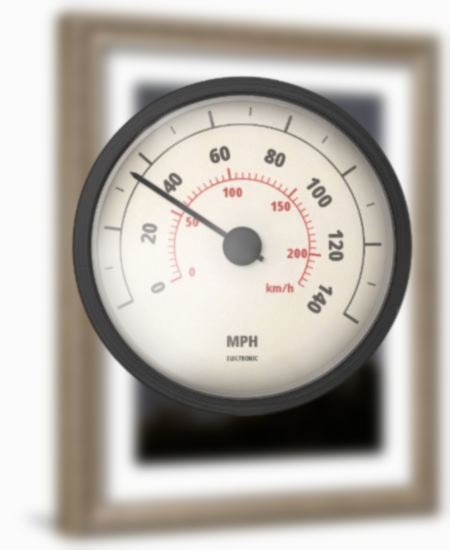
35 mph
